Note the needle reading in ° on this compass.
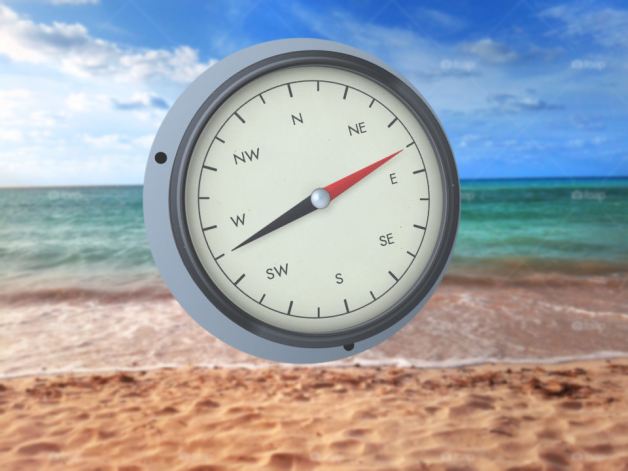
75 °
